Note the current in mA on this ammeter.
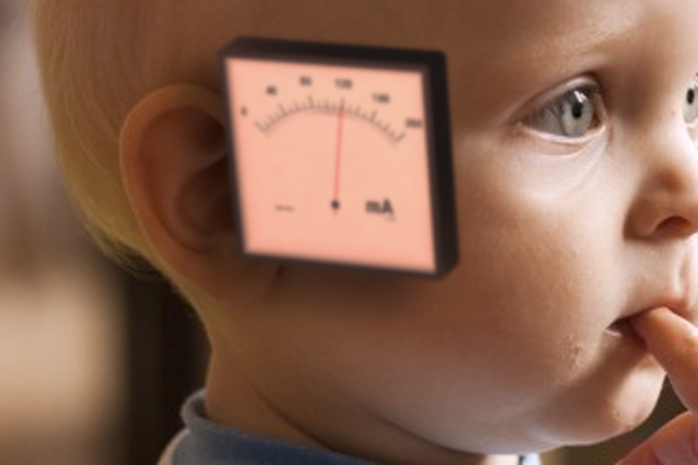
120 mA
